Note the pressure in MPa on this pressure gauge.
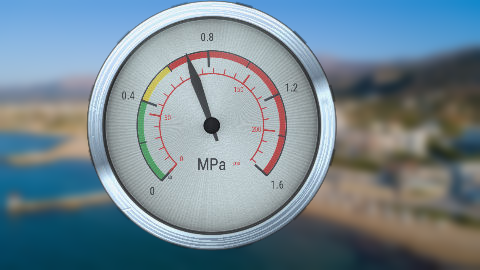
0.7 MPa
